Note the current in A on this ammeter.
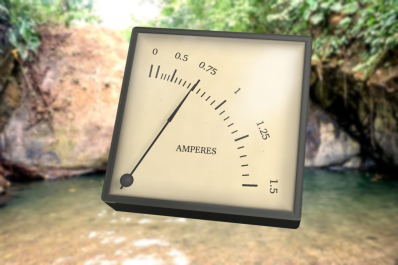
0.75 A
